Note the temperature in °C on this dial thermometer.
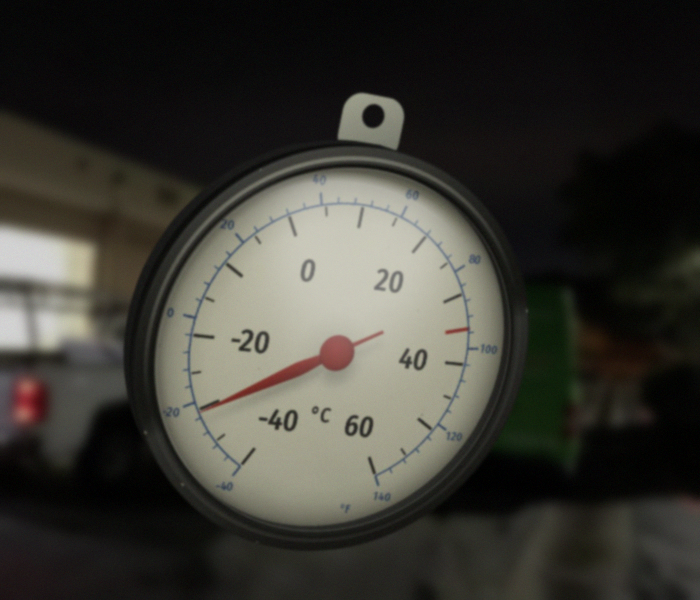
-30 °C
